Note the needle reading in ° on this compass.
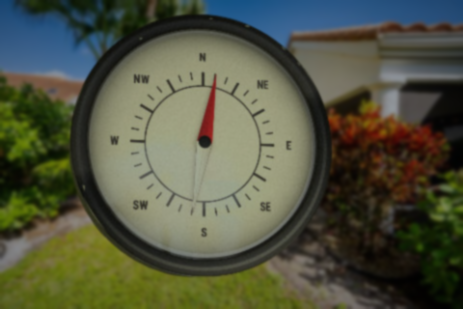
10 °
